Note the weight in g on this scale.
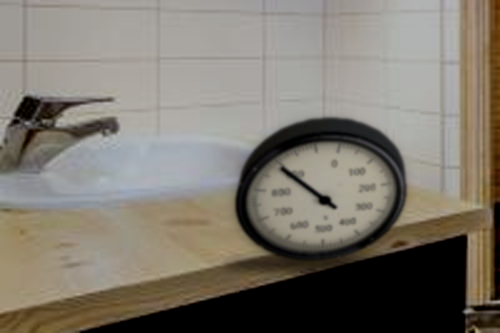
900 g
